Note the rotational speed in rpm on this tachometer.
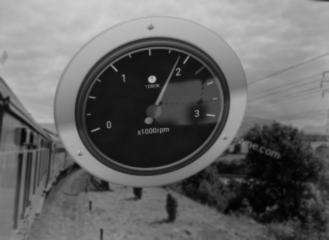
1875 rpm
